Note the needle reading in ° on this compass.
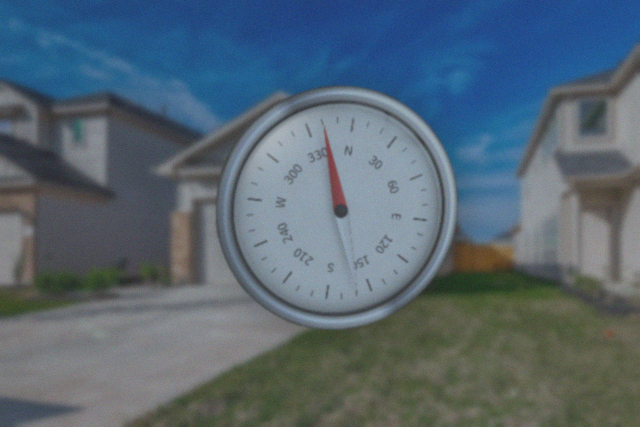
340 °
